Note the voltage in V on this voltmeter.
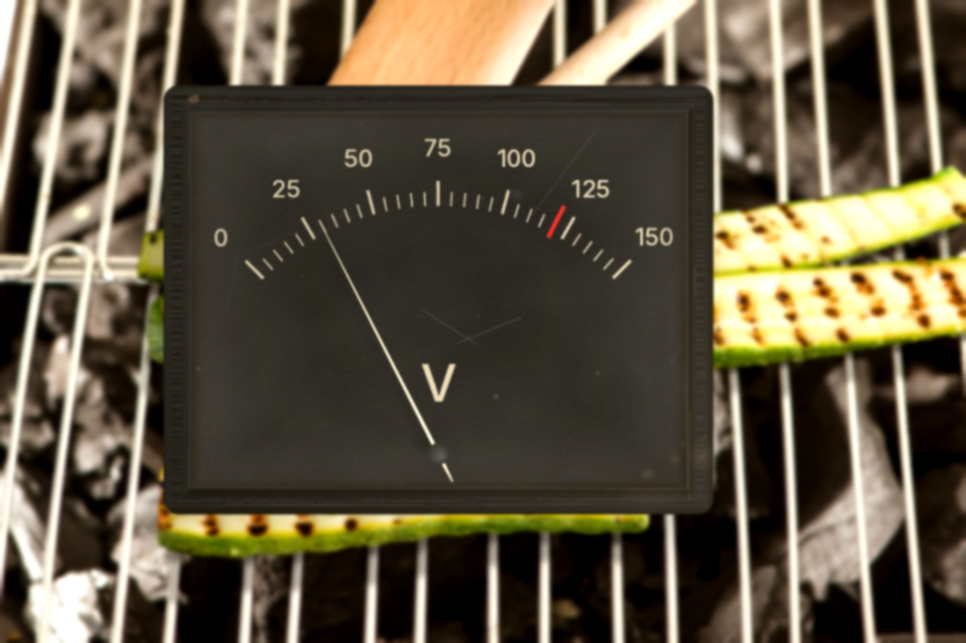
30 V
